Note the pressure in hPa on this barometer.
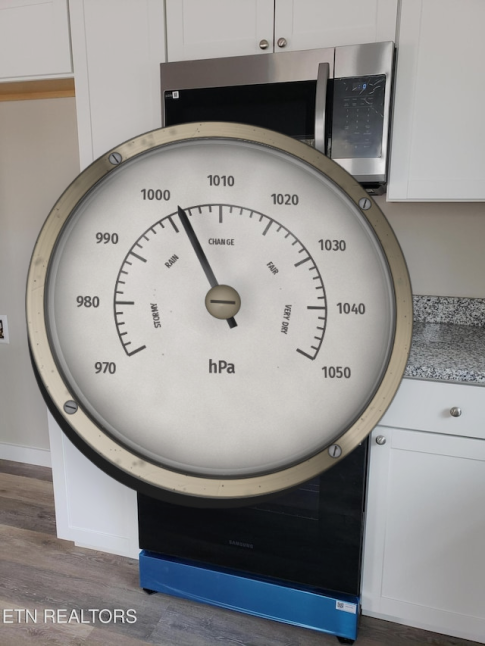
1002 hPa
